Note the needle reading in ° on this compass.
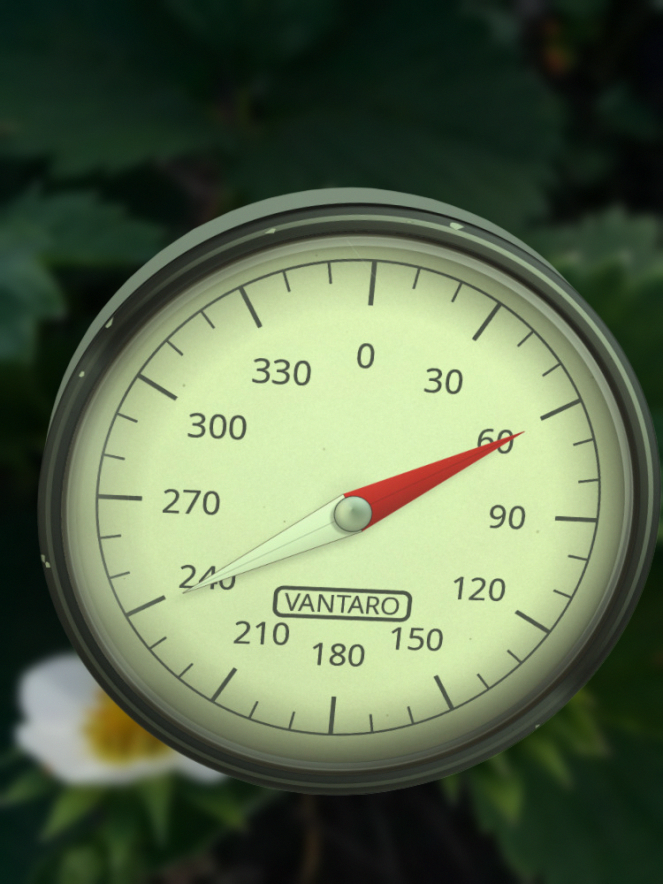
60 °
